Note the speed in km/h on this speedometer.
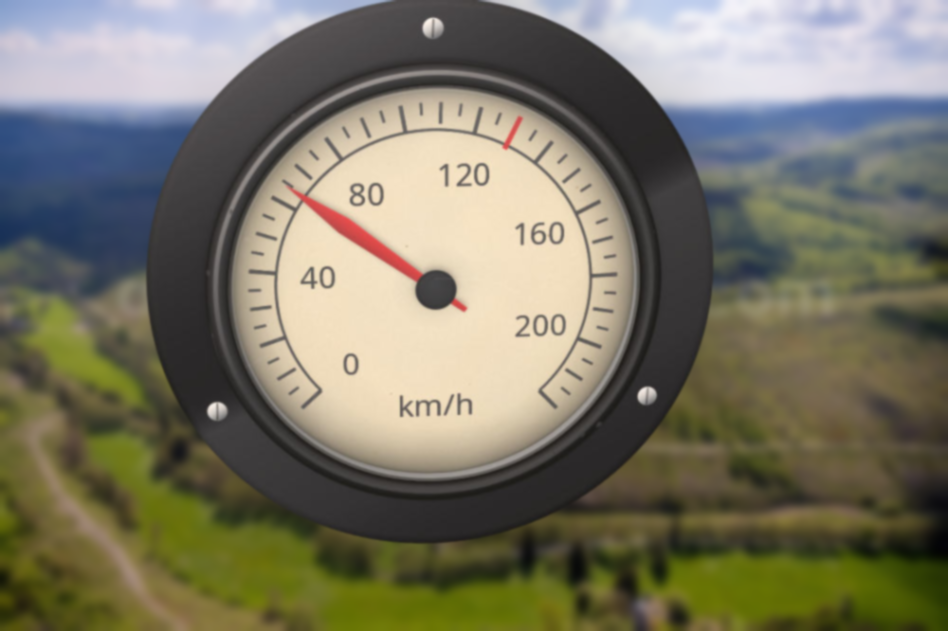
65 km/h
